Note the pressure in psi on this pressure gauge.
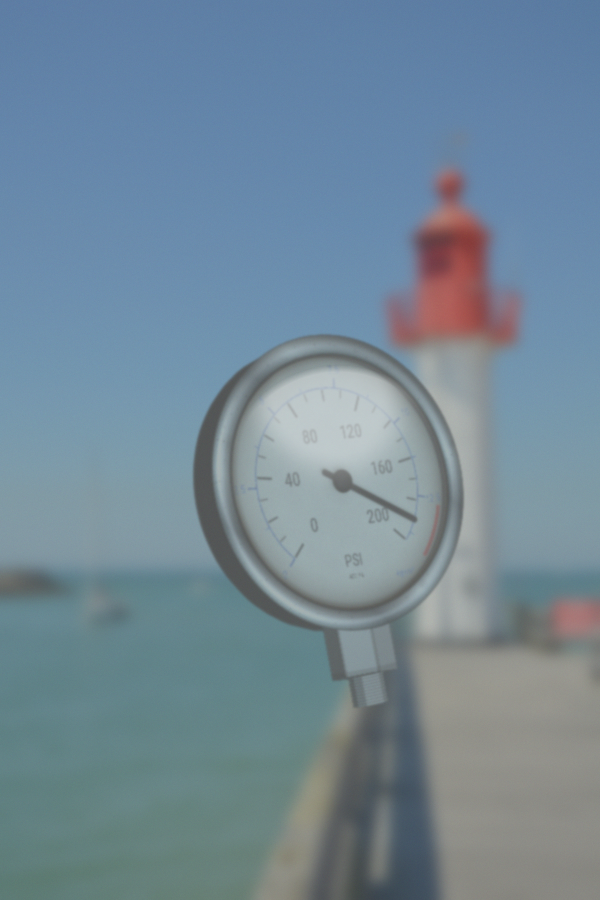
190 psi
